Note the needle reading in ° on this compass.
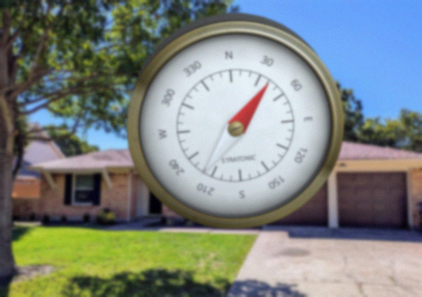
40 °
